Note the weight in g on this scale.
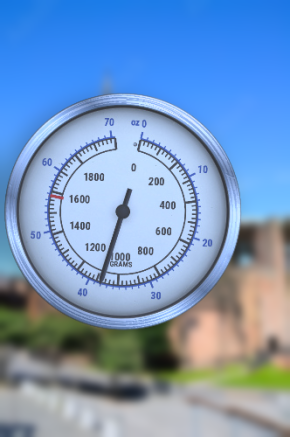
1080 g
